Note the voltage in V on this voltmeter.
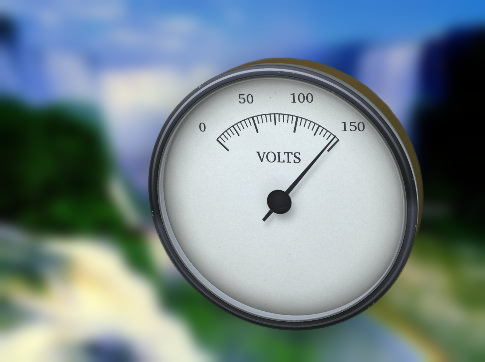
145 V
